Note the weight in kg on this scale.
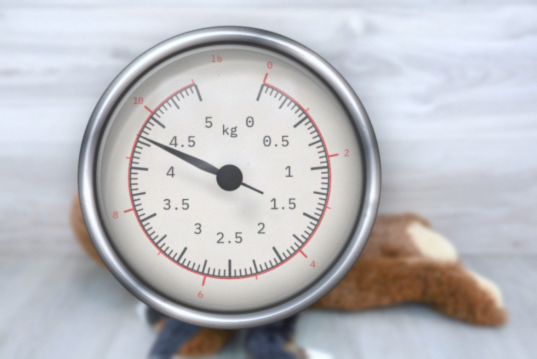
4.3 kg
